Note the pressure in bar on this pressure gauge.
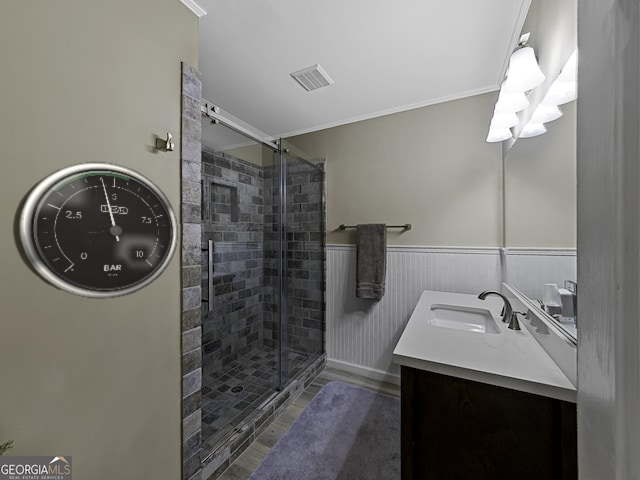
4.5 bar
